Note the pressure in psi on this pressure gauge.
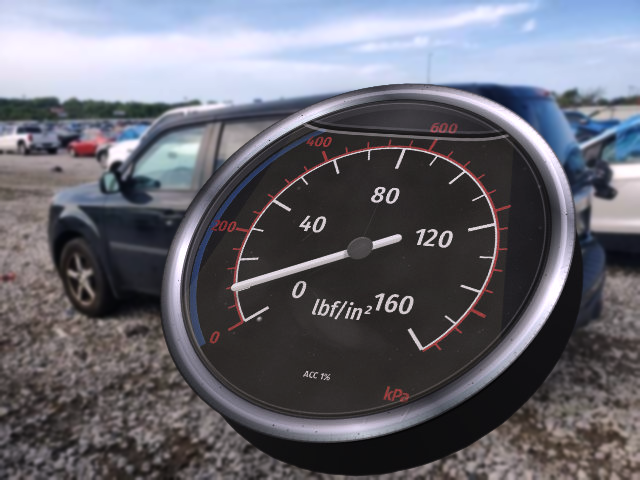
10 psi
